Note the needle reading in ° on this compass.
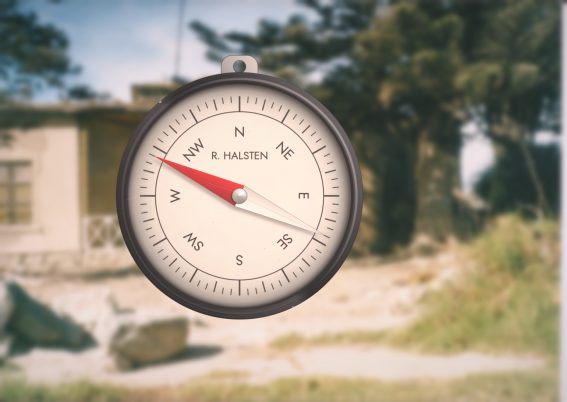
295 °
